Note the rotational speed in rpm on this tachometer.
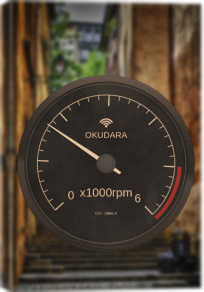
1700 rpm
